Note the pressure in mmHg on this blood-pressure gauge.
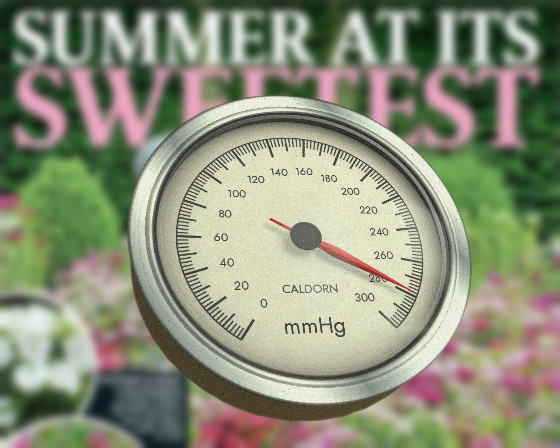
280 mmHg
